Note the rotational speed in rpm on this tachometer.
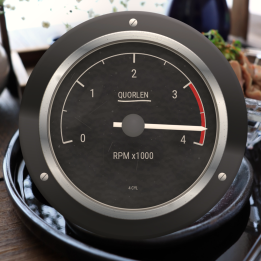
3750 rpm
